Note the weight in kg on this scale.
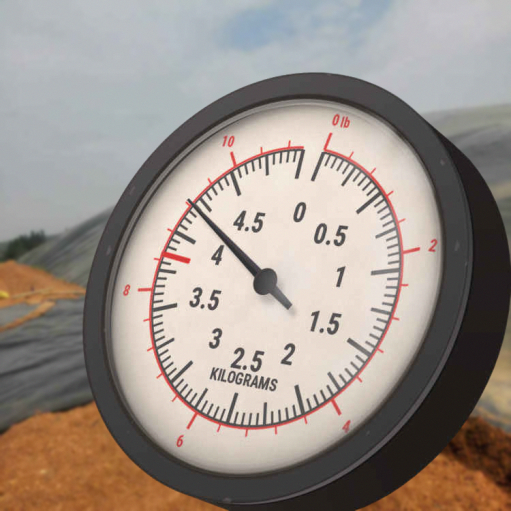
4.2 kg
